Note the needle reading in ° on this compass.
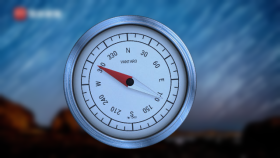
300 °
